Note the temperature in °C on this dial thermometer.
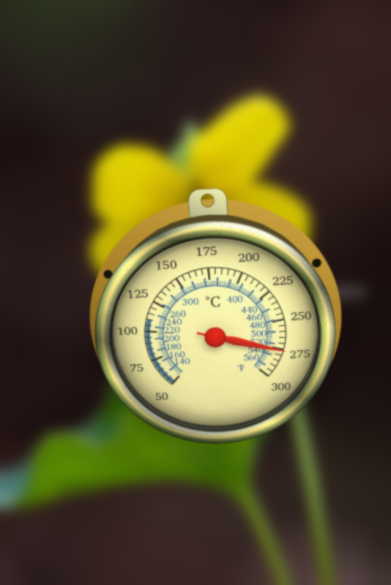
275 °C
